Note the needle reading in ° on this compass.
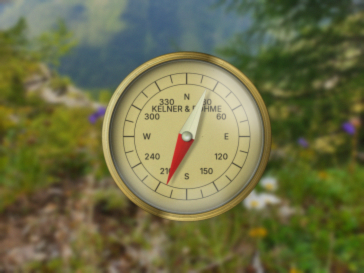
202.5 °
